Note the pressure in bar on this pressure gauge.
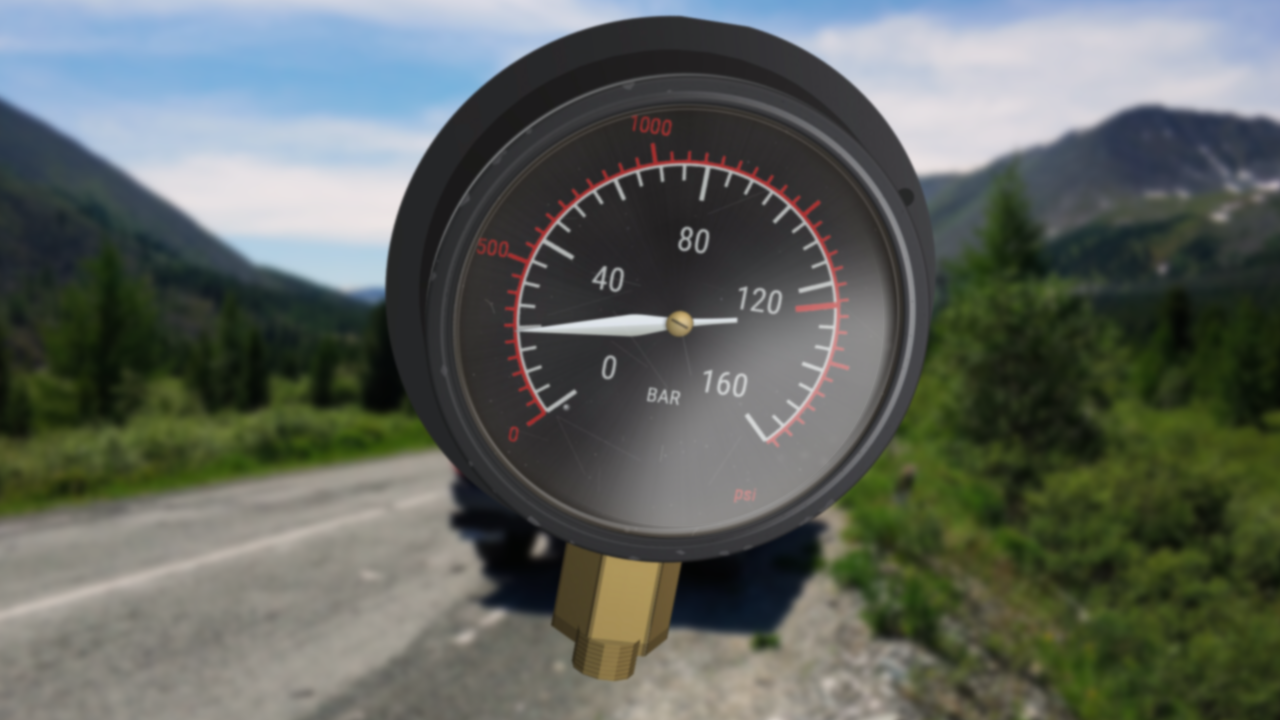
20 bar
